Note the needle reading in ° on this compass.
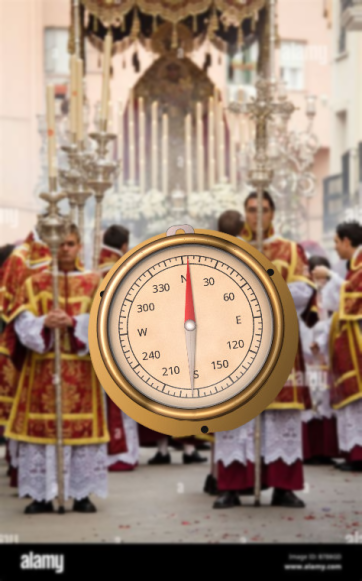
5 °
